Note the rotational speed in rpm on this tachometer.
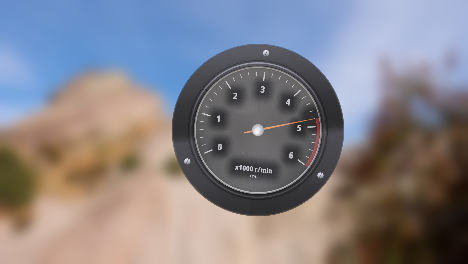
4800 rpm
